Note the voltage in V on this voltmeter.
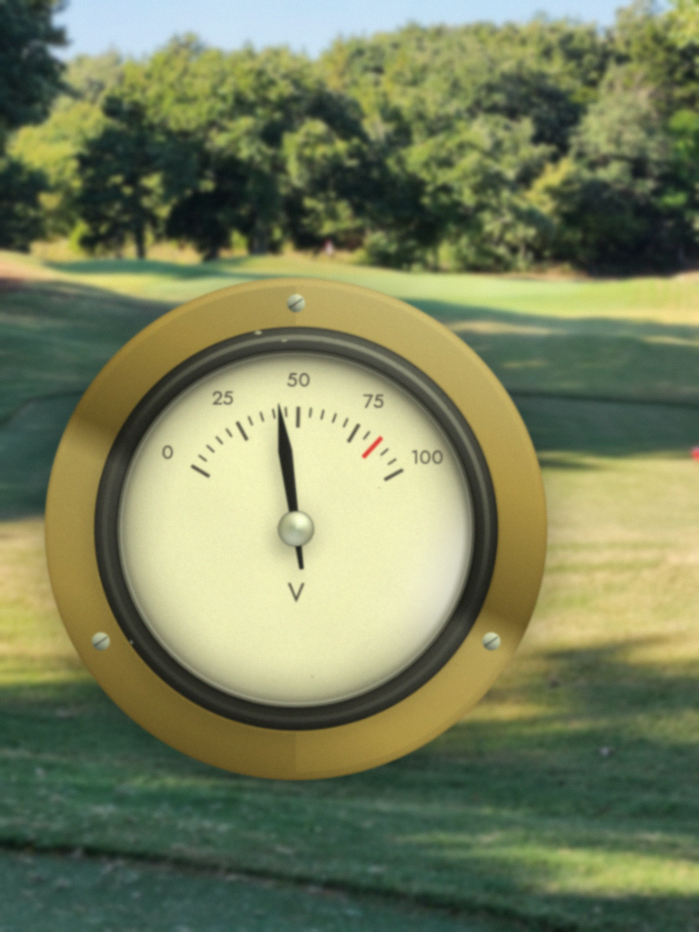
42.5 V
